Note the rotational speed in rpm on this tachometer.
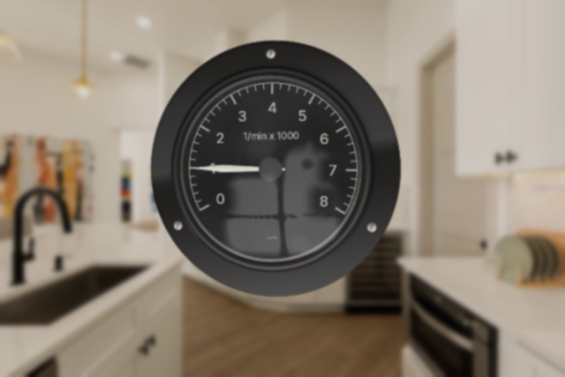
1000 rpm
